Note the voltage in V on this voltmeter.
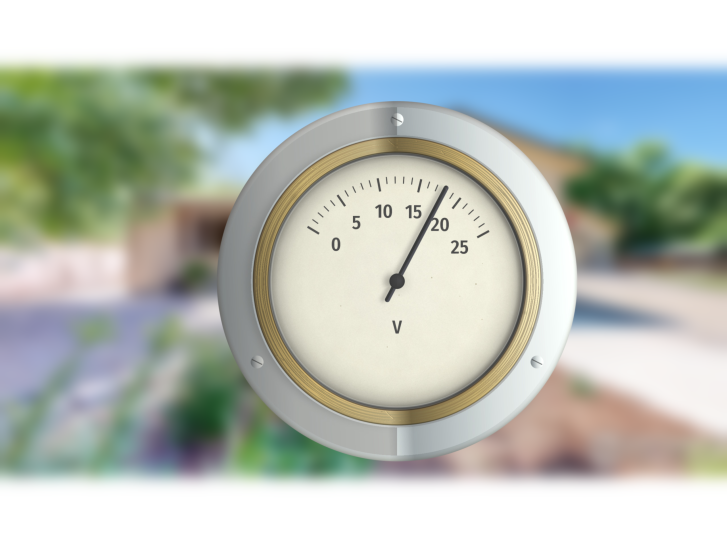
18 V
